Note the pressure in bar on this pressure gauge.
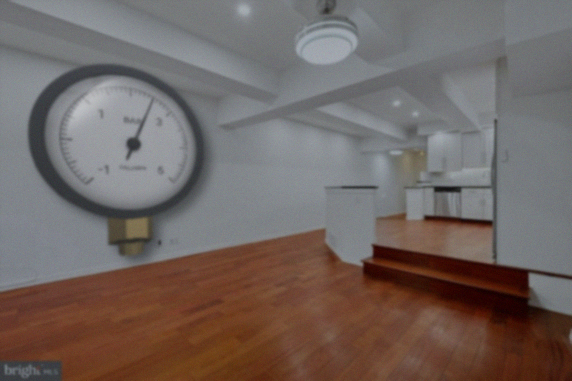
2.5 bar
